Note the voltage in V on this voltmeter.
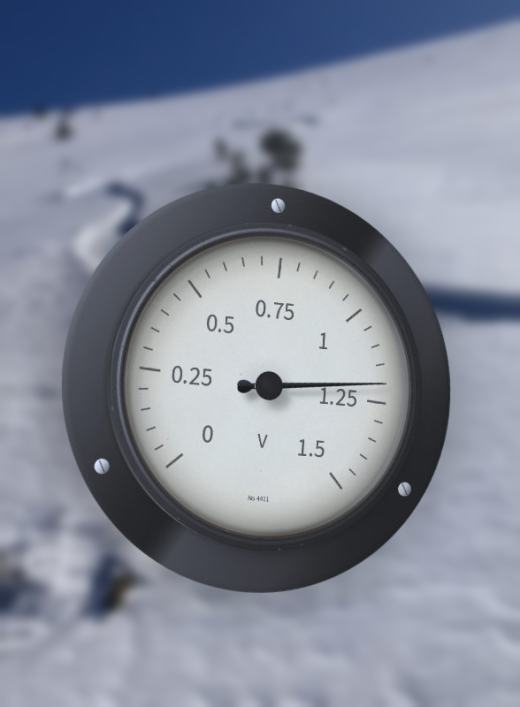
1.2 V
